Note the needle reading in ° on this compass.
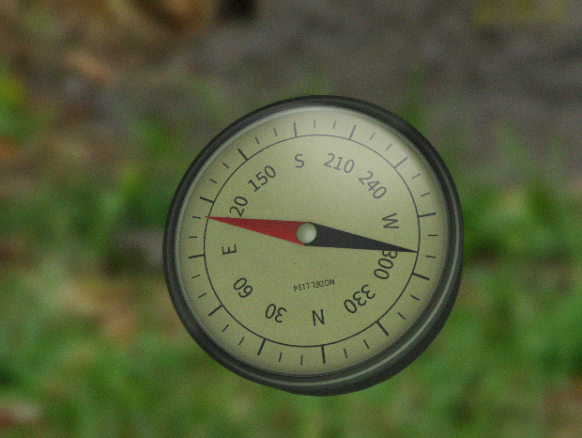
110 °
